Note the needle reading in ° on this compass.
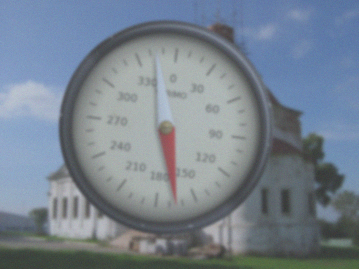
165 °
